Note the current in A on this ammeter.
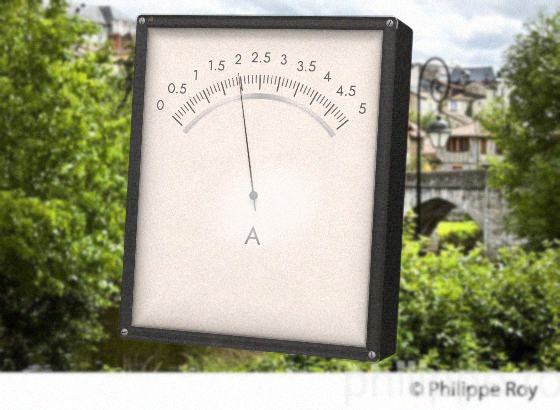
2 A
